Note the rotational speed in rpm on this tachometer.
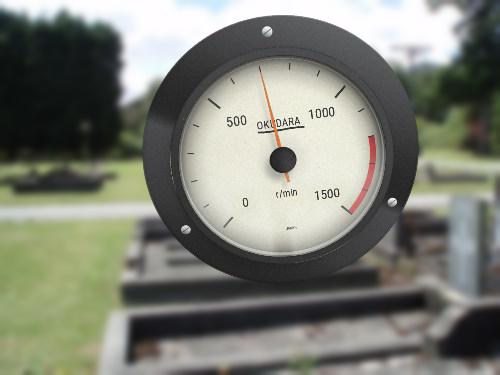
700 rpm
